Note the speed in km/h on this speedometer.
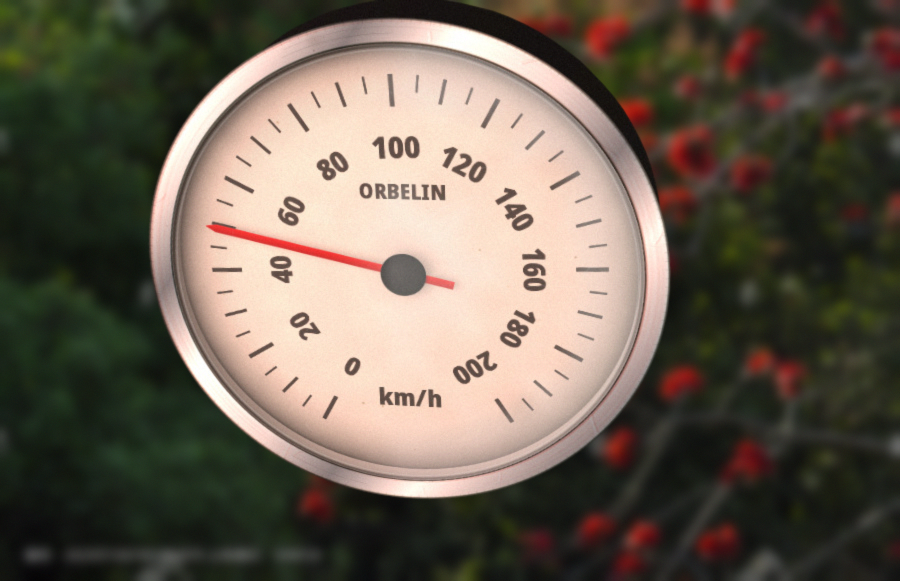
50 km/h
